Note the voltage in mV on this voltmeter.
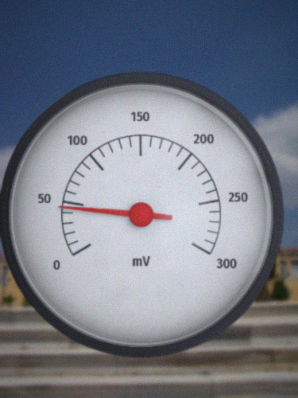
45 mV
